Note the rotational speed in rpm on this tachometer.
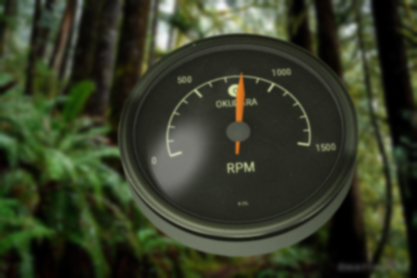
800 rpm
